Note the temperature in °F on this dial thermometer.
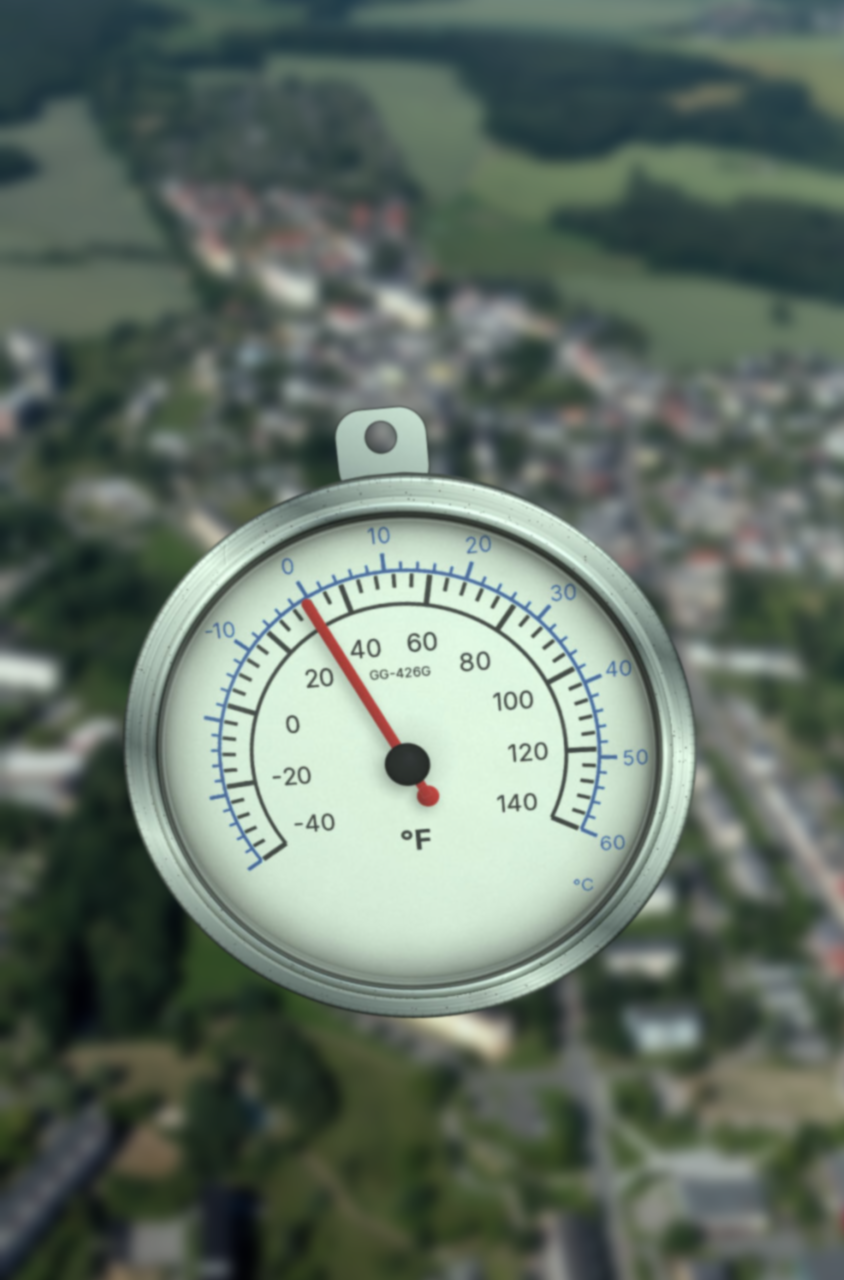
32 °F
